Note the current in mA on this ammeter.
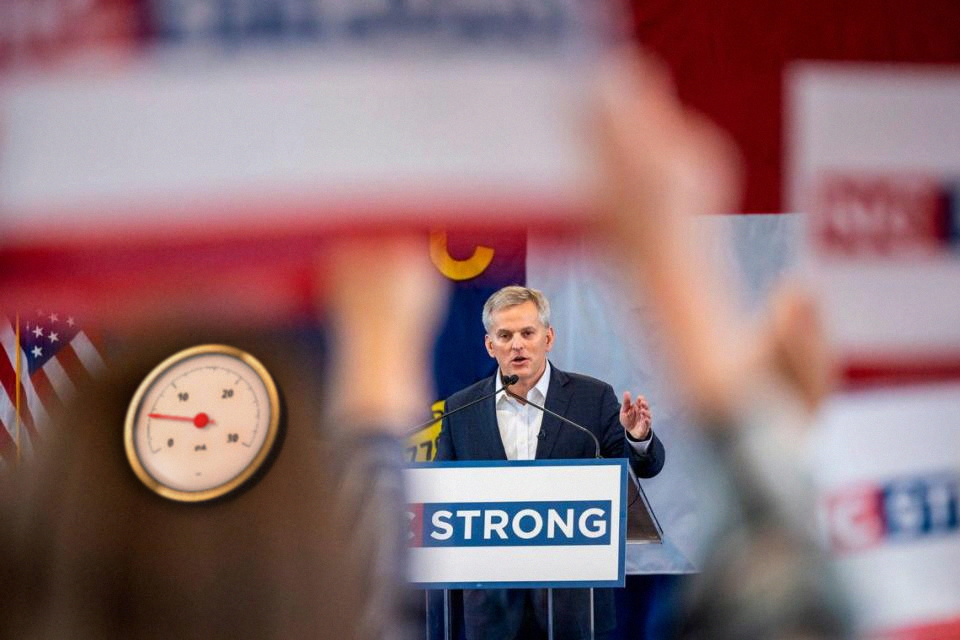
5 mA
